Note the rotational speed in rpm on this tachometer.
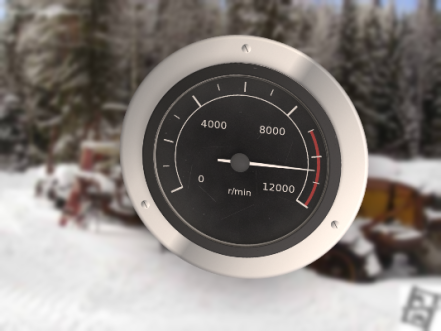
10500 rpm
